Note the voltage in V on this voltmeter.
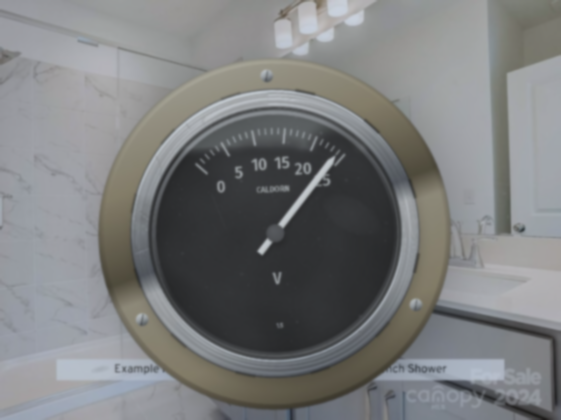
24 V
